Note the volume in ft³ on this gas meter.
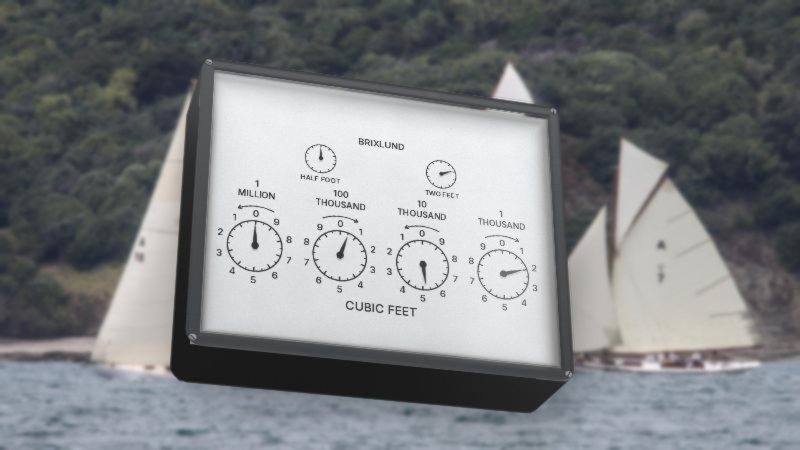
5200 ft³
